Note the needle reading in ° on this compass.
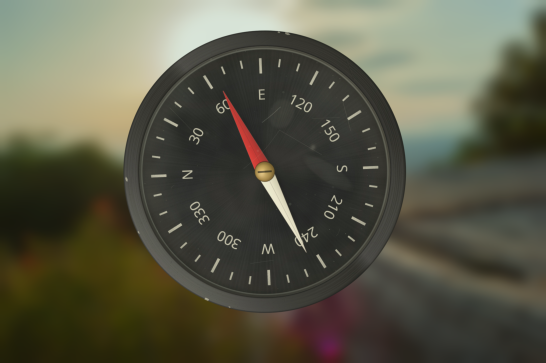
65 °
